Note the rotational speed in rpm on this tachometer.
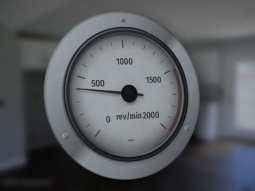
400 rpm
